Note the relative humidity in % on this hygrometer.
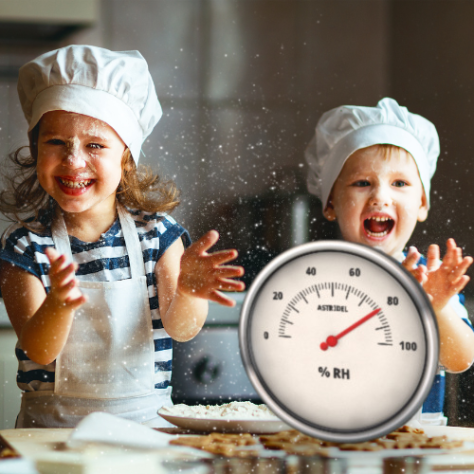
80 %
